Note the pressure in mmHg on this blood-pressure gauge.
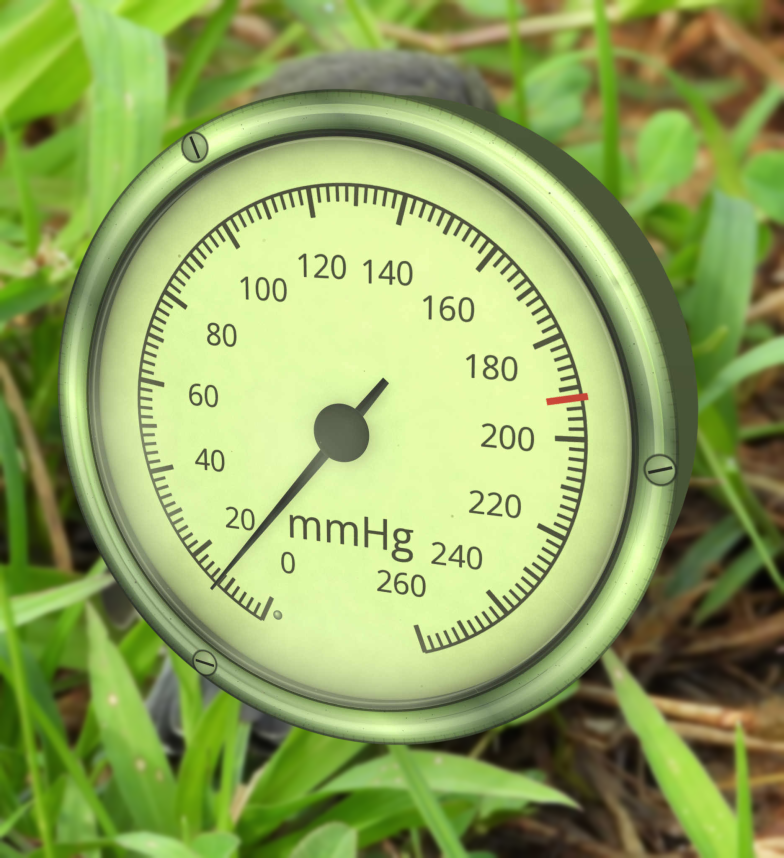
12 mmHg
